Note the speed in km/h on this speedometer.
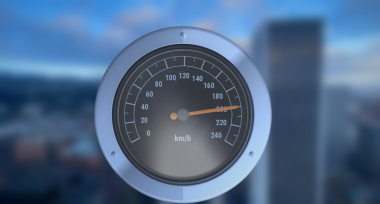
200 km/h
